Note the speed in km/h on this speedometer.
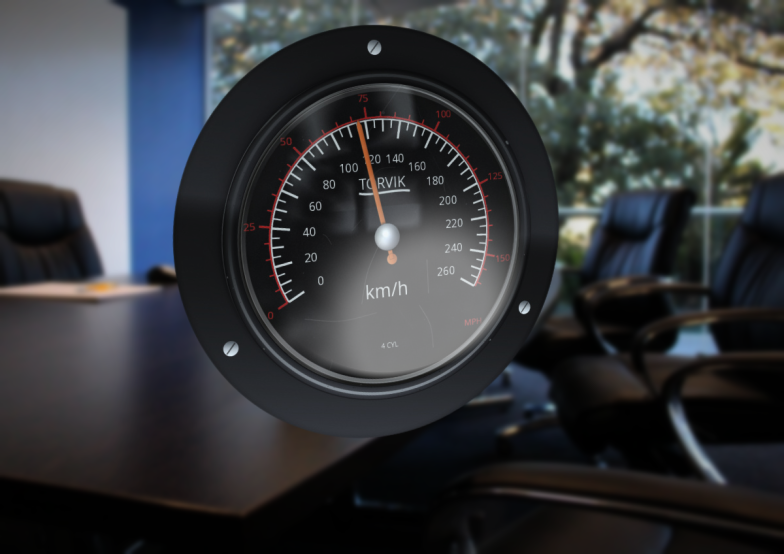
115 km/h
